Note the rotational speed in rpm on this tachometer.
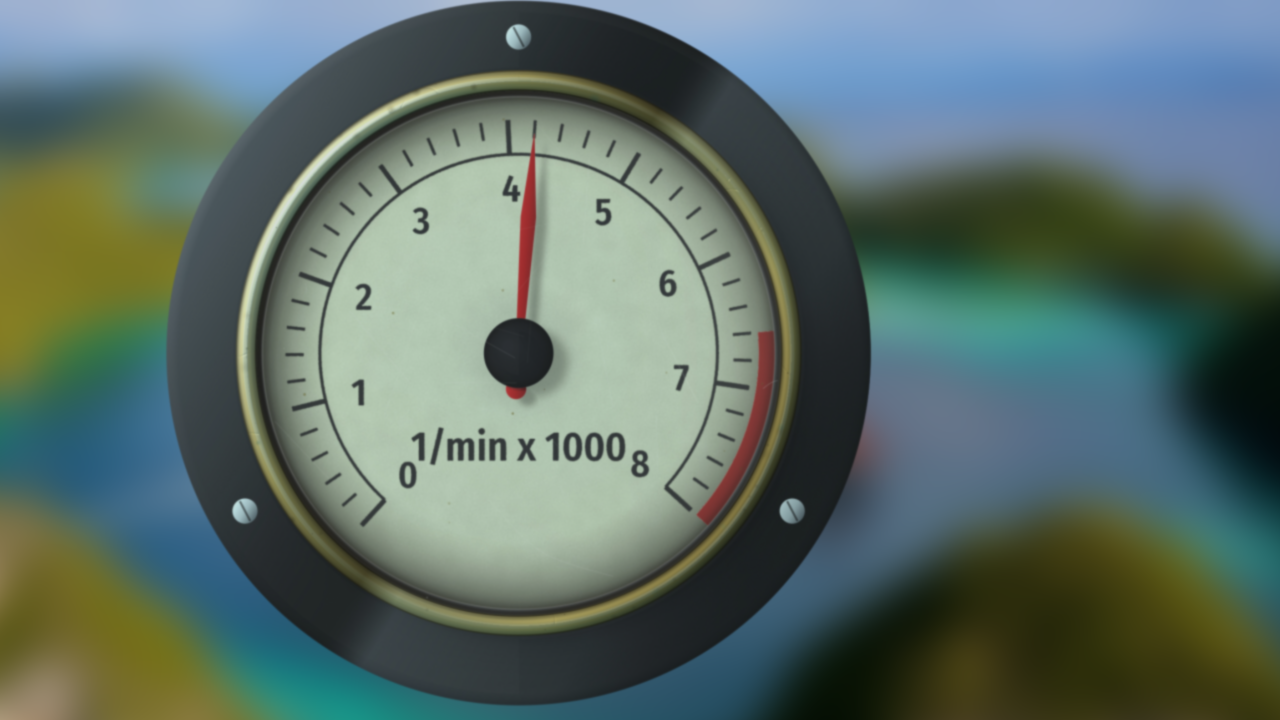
4200 rpm
